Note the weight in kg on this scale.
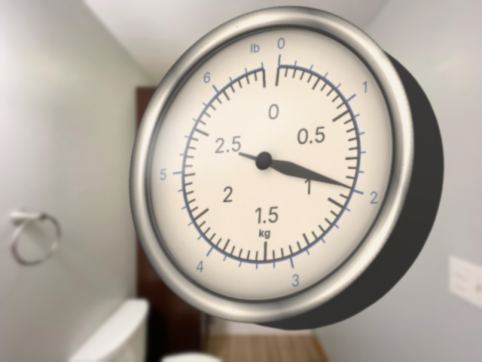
0.9 kg
